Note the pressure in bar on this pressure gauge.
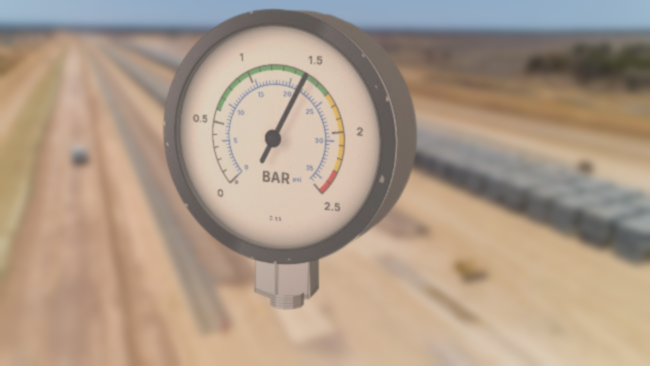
1.5 bar
